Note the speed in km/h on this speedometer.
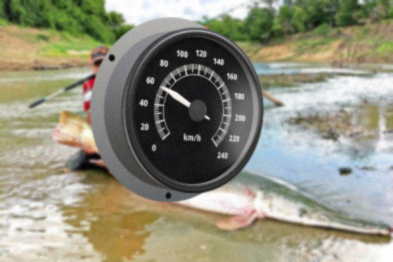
60 km/h
